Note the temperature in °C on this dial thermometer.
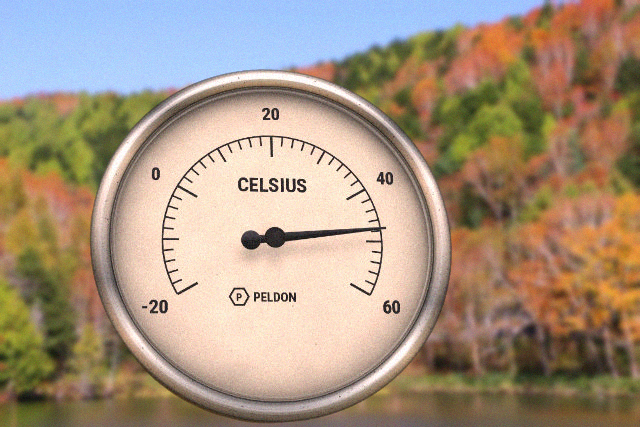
48 °C
